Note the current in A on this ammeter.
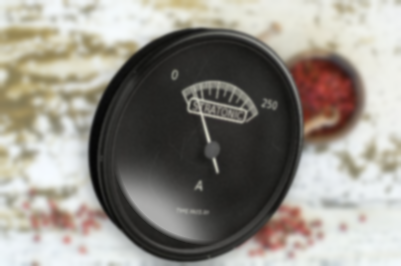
25 A
